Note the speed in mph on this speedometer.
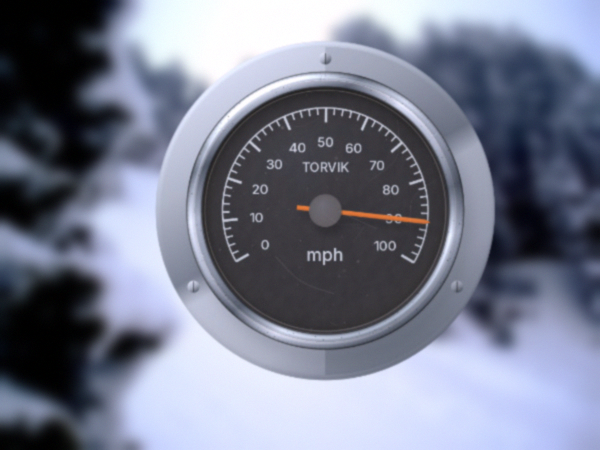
90 mph
